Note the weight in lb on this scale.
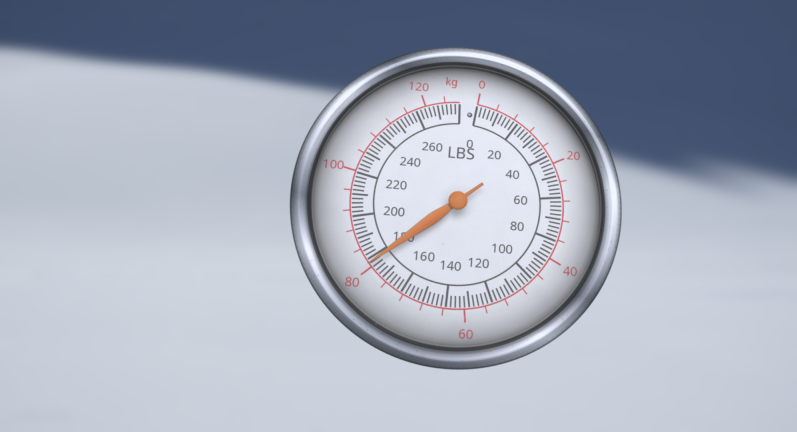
178 lb
